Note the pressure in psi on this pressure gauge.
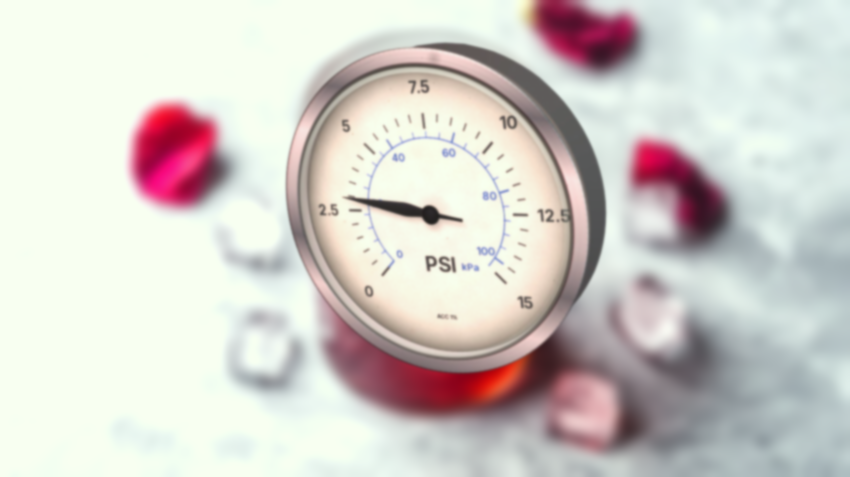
3 psi
